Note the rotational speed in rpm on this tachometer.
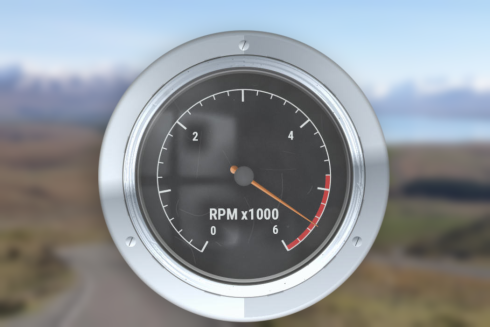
5500 rpm
